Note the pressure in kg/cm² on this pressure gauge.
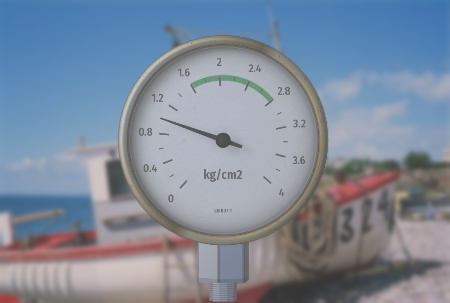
1 kg/cm²
